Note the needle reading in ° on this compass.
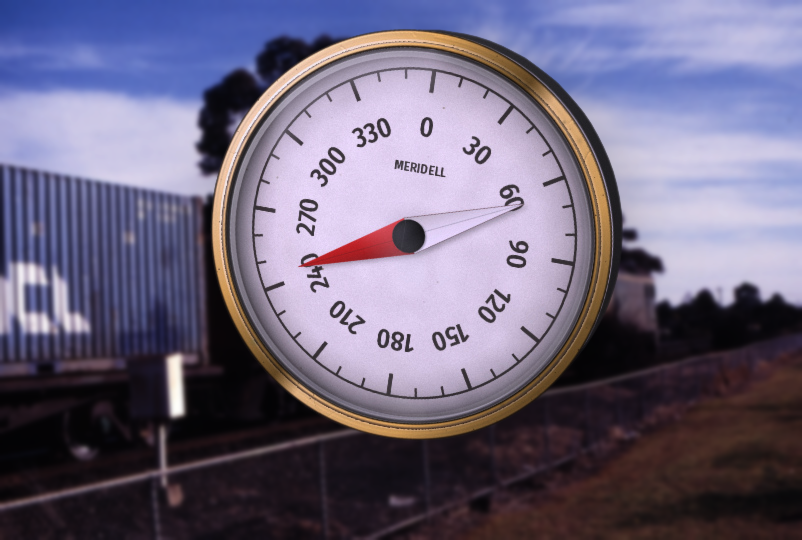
245 °
